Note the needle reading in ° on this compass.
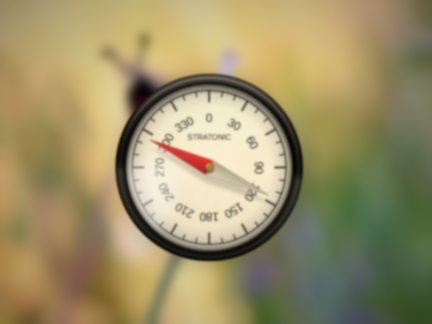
295 °
